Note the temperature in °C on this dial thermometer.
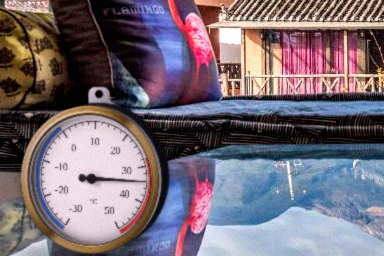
34 °C
